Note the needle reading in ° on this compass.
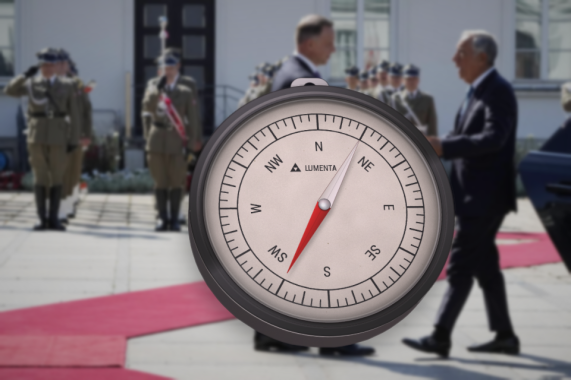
210 °
